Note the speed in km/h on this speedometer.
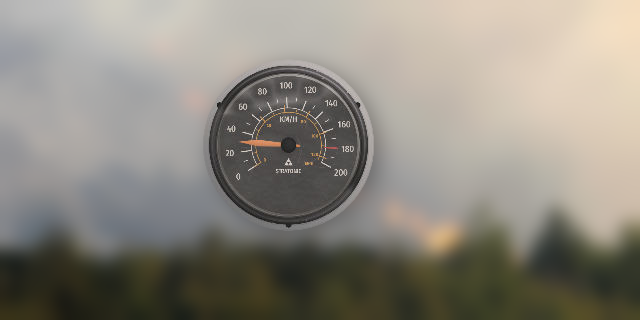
30 km/h
